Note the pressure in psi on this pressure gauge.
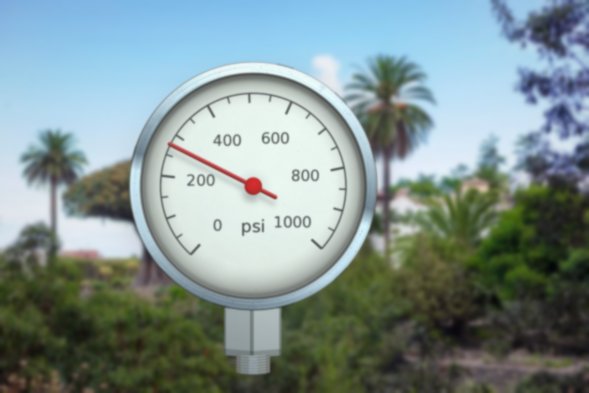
275 psi
